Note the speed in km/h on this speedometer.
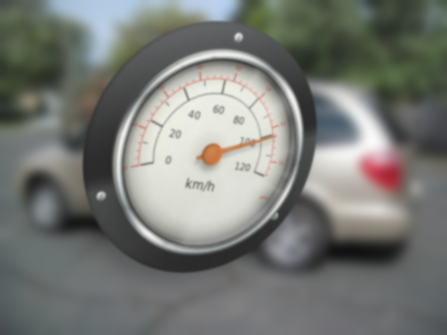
100 km/h
